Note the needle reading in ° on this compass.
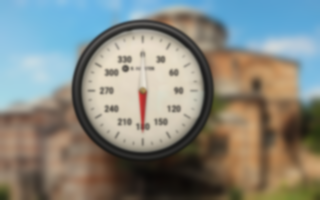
180 °
